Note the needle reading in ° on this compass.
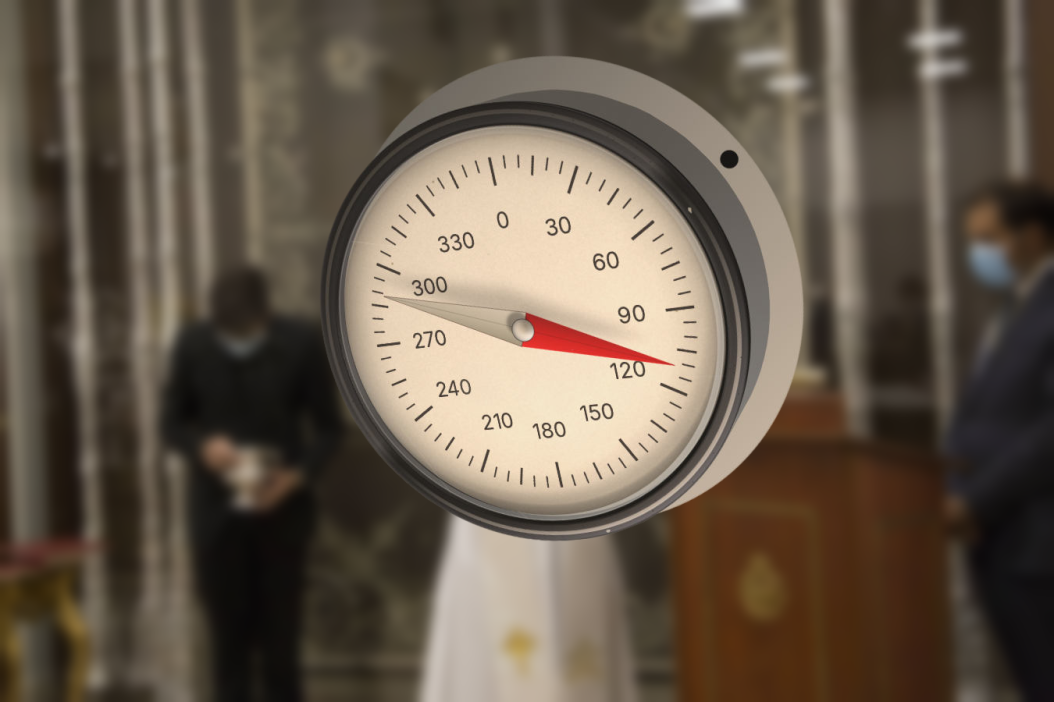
110 °
